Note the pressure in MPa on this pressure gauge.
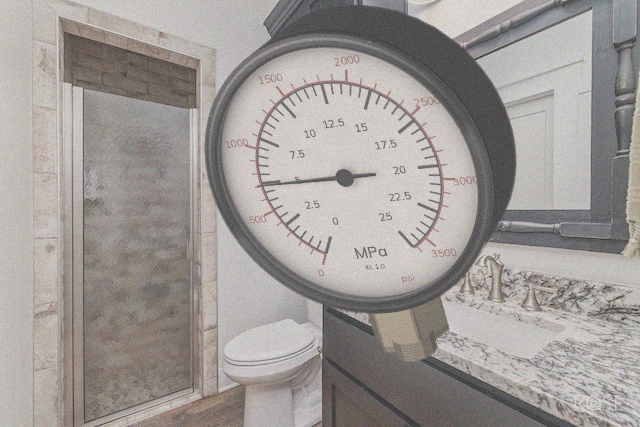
5 MPa
